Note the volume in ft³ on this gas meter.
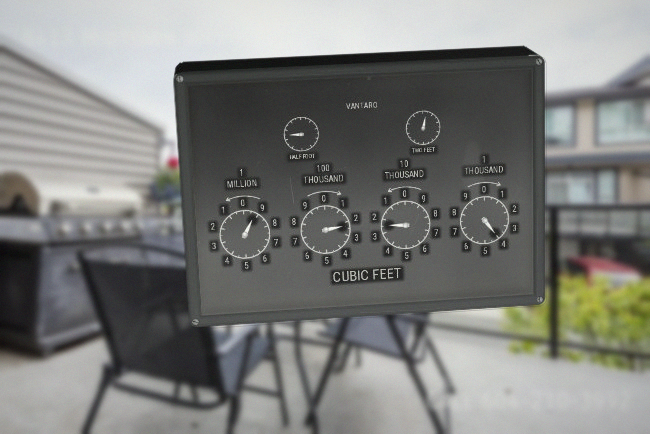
922400 ft³
